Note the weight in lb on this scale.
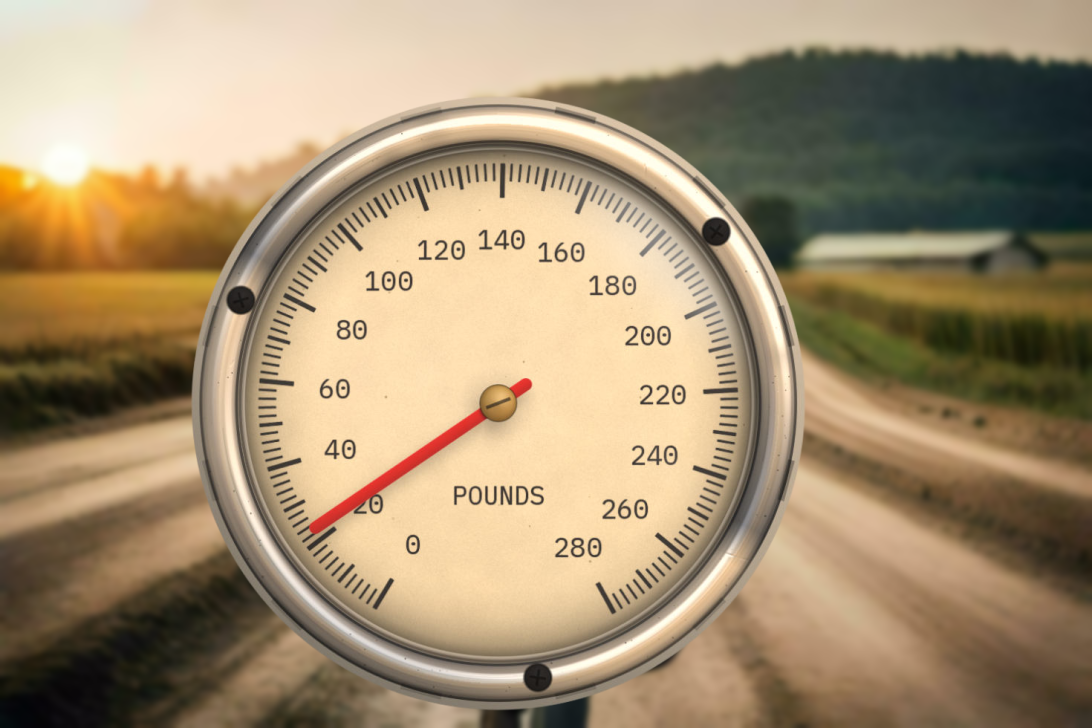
23 lb
